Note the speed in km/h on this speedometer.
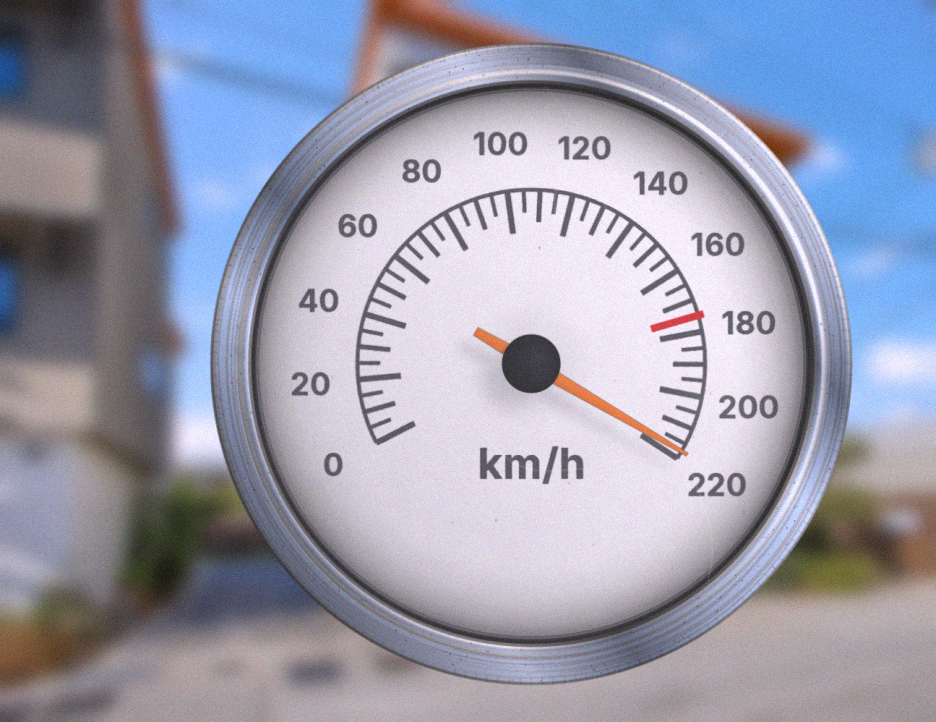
217.5 km/h
